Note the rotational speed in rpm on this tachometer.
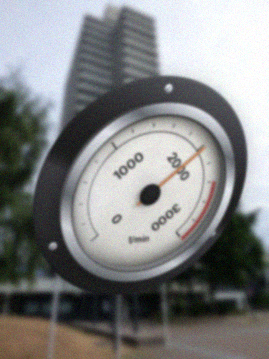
2000 rpm
